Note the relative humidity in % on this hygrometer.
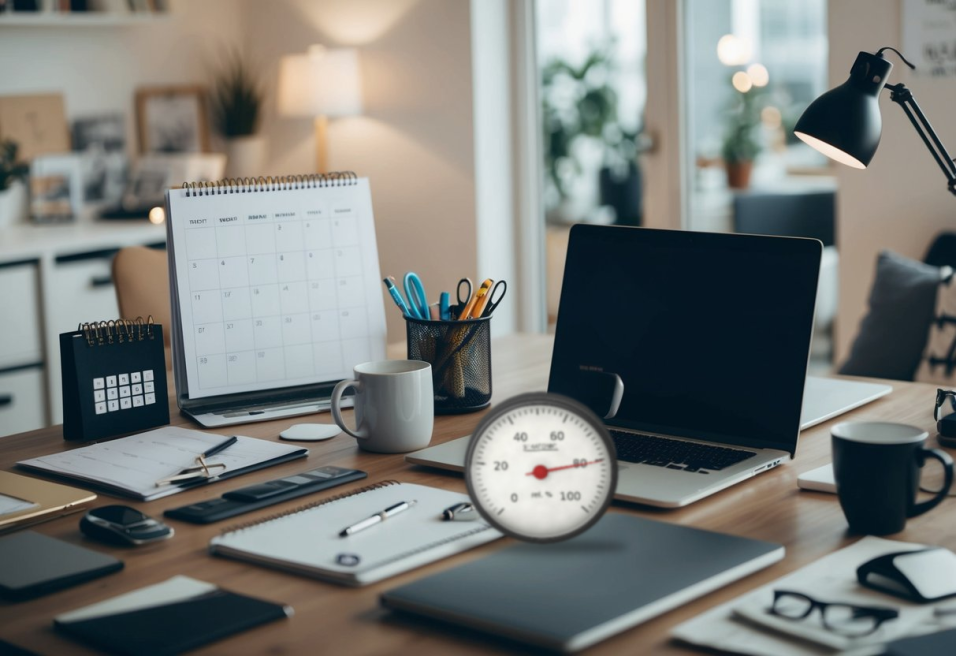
80 %
